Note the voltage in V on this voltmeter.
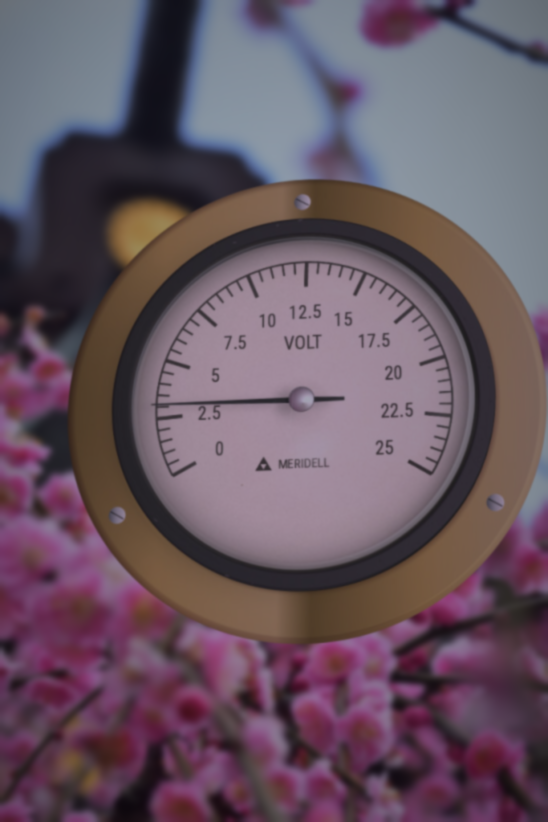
3 V
